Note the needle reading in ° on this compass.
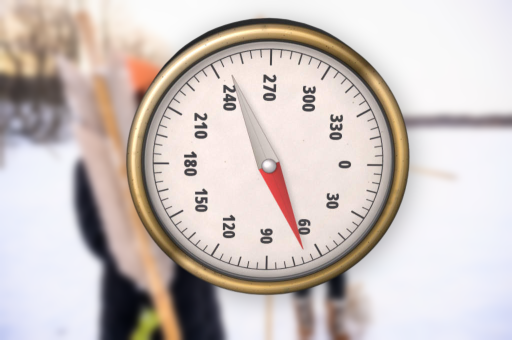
67.5 °
